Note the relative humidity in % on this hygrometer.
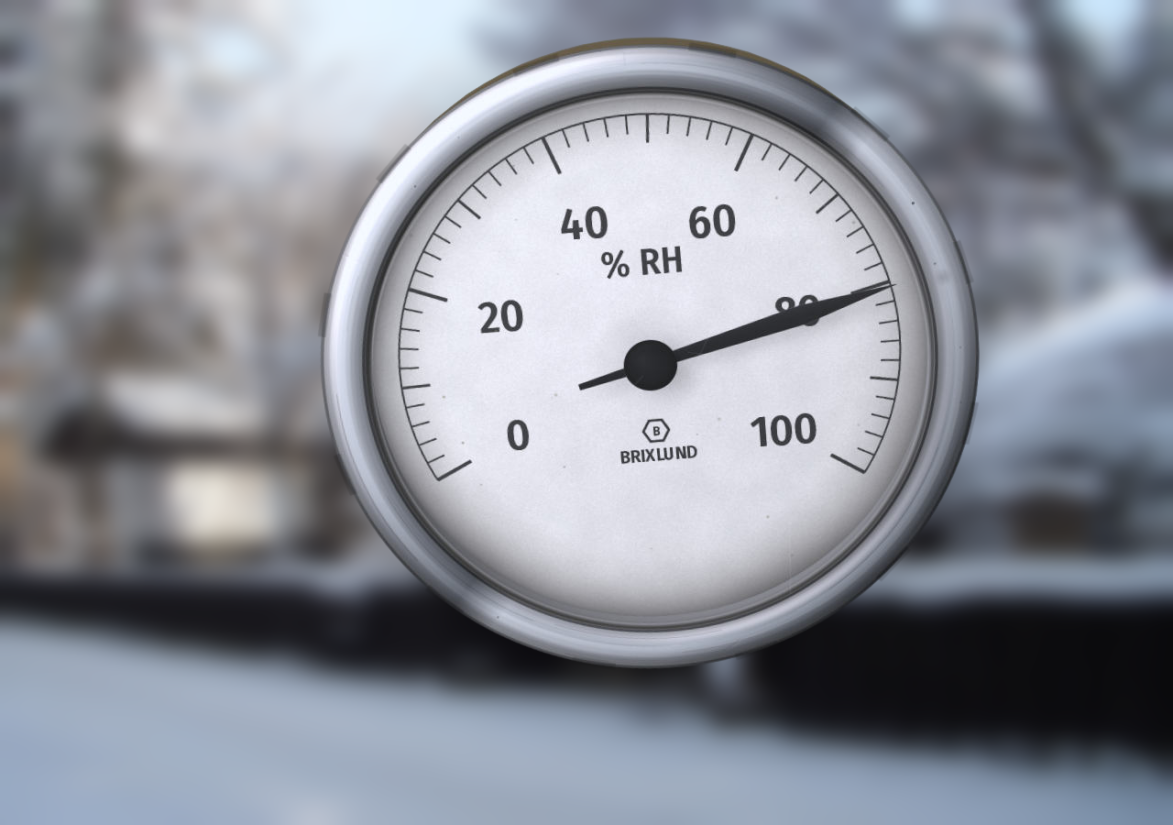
80 %
